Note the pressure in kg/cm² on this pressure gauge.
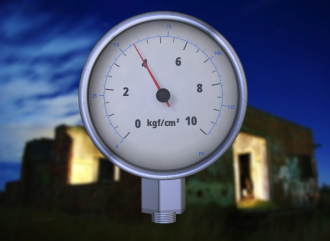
4 kg/cm²
